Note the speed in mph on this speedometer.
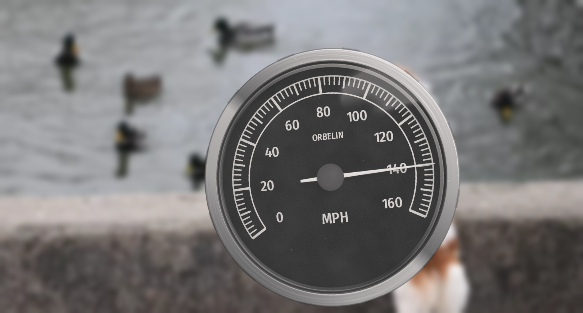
140 mph
